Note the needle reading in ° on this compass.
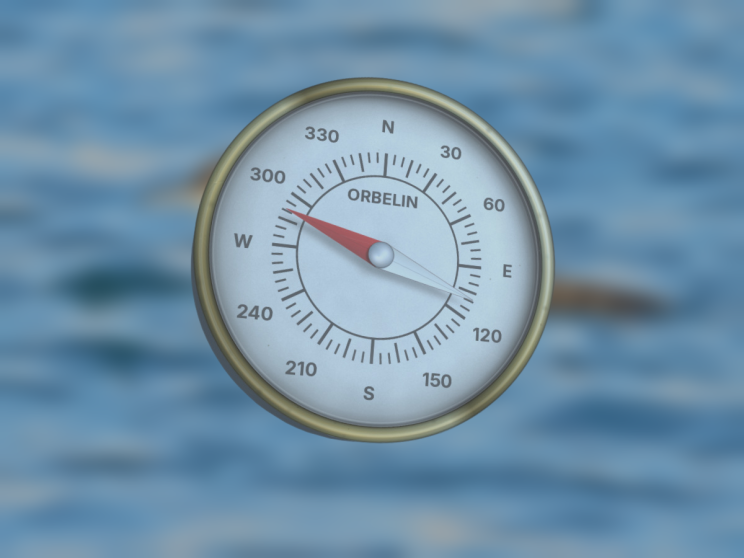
290 °
